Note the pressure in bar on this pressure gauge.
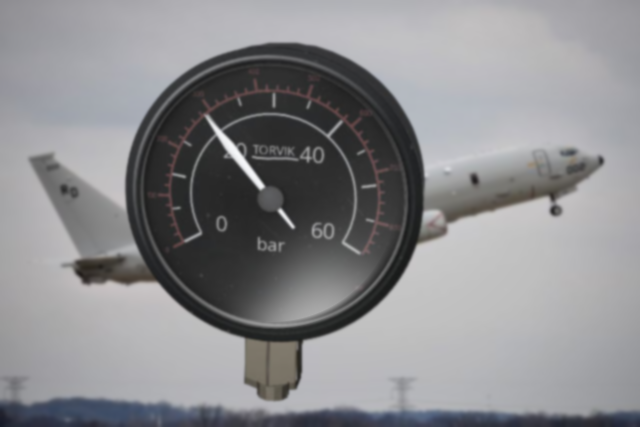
20 bar
